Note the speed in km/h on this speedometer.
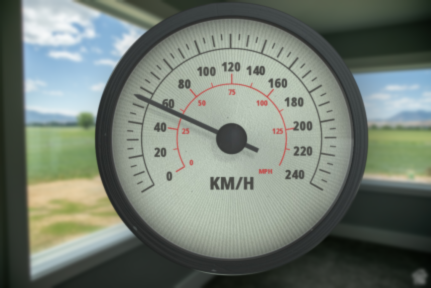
55 km/h
